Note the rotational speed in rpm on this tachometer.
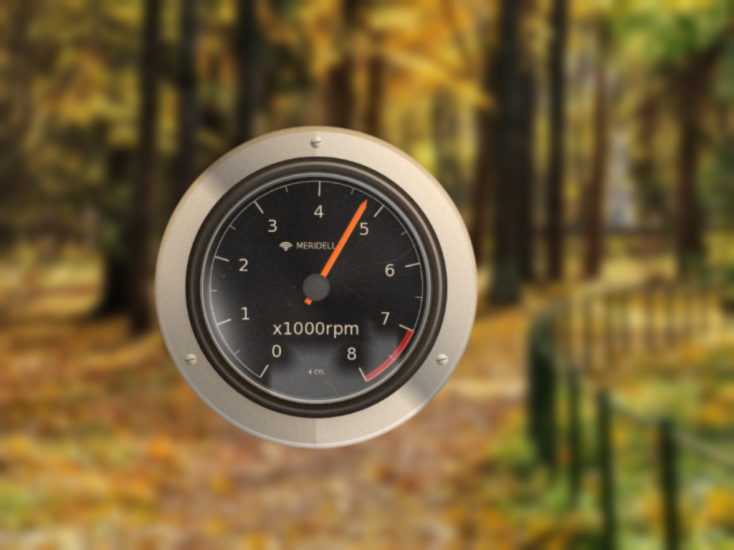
4750 rpm
